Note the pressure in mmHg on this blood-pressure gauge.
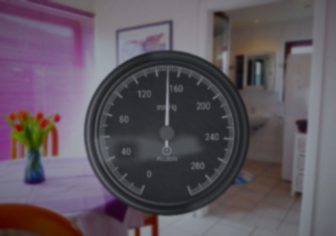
150 mmHg
